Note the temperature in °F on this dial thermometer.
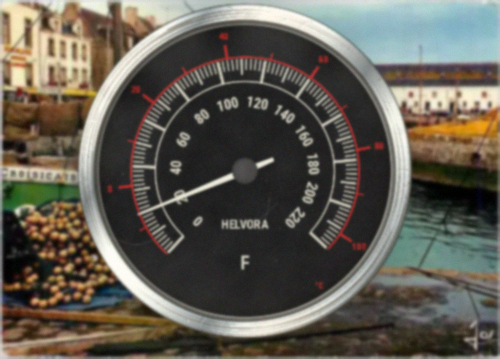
20 °F
